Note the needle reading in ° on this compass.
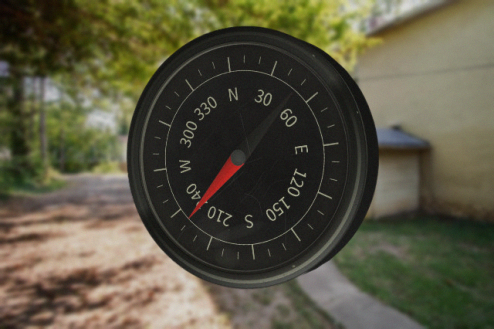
230 °
